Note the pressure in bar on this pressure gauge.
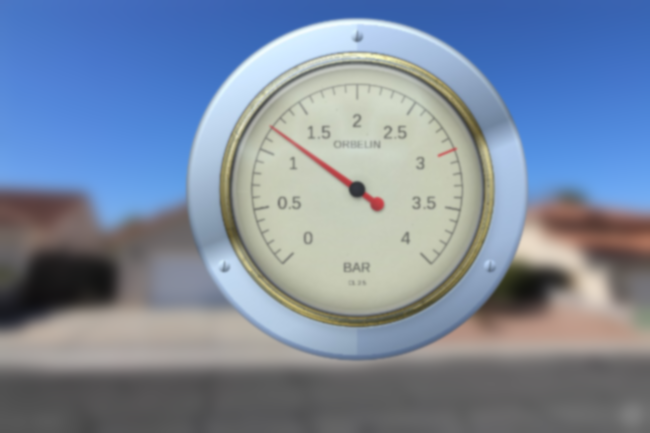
1.2 bar
